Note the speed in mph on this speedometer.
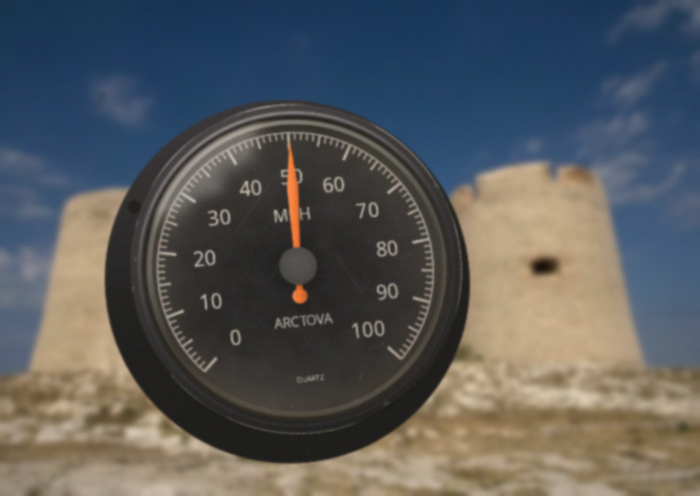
50 mph
